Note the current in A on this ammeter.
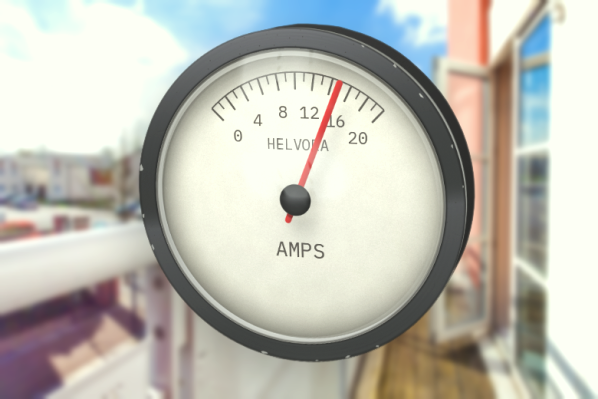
15 A
